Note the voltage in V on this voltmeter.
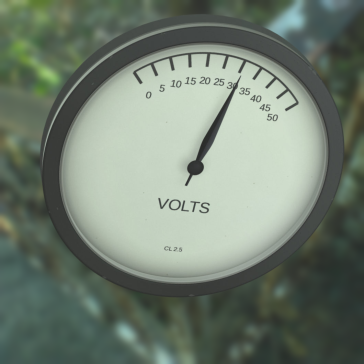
30 V
